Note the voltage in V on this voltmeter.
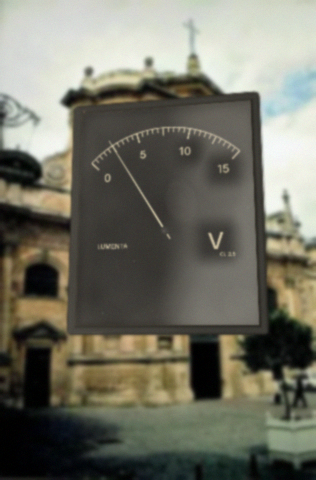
2.5 V
